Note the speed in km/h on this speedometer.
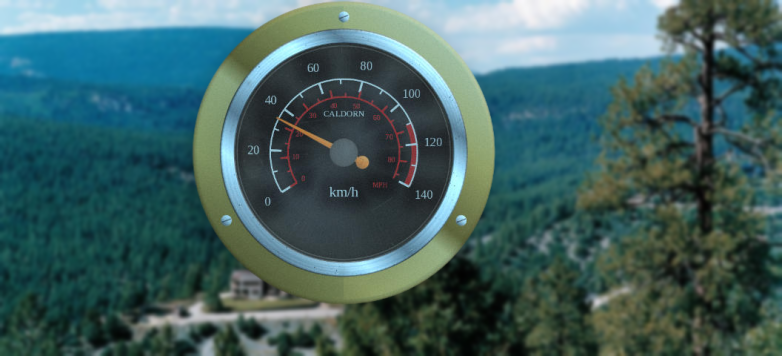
35 km/h
